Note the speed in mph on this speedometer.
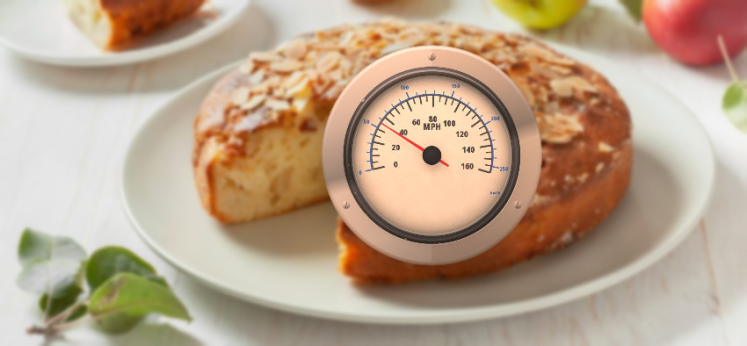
35 mph
